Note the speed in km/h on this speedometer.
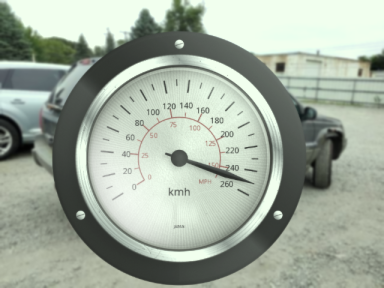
250 km/h
